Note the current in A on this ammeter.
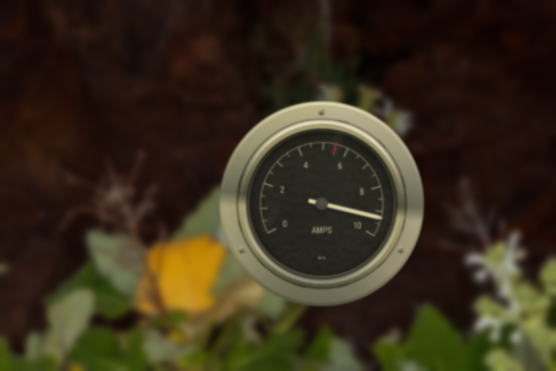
9.25 A
